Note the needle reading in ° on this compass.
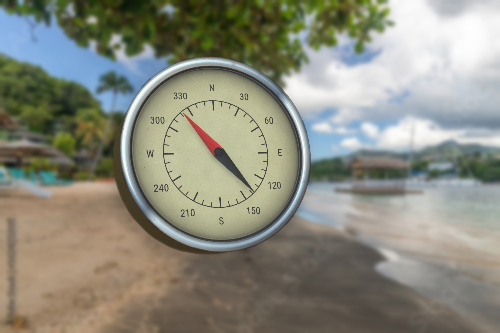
320 °
